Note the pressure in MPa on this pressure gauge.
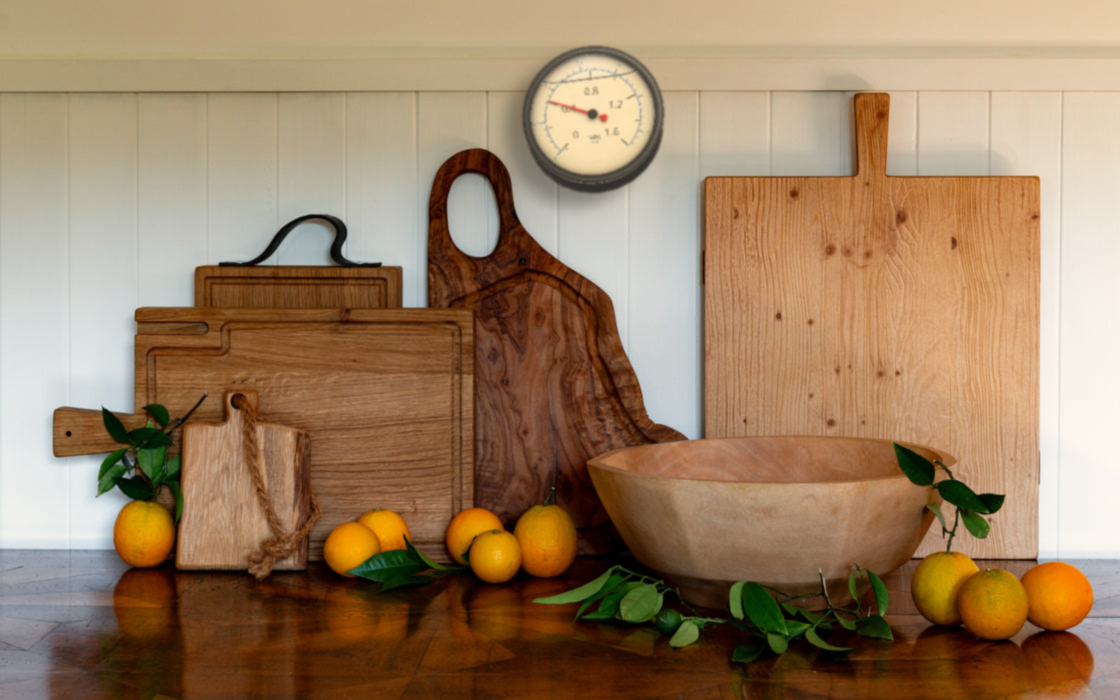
0.4 MPa
